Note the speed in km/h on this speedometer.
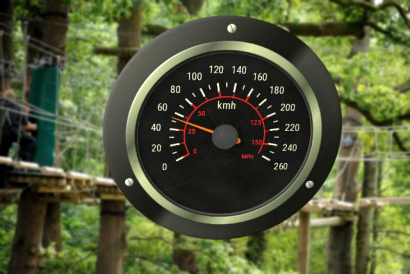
55 km/h
